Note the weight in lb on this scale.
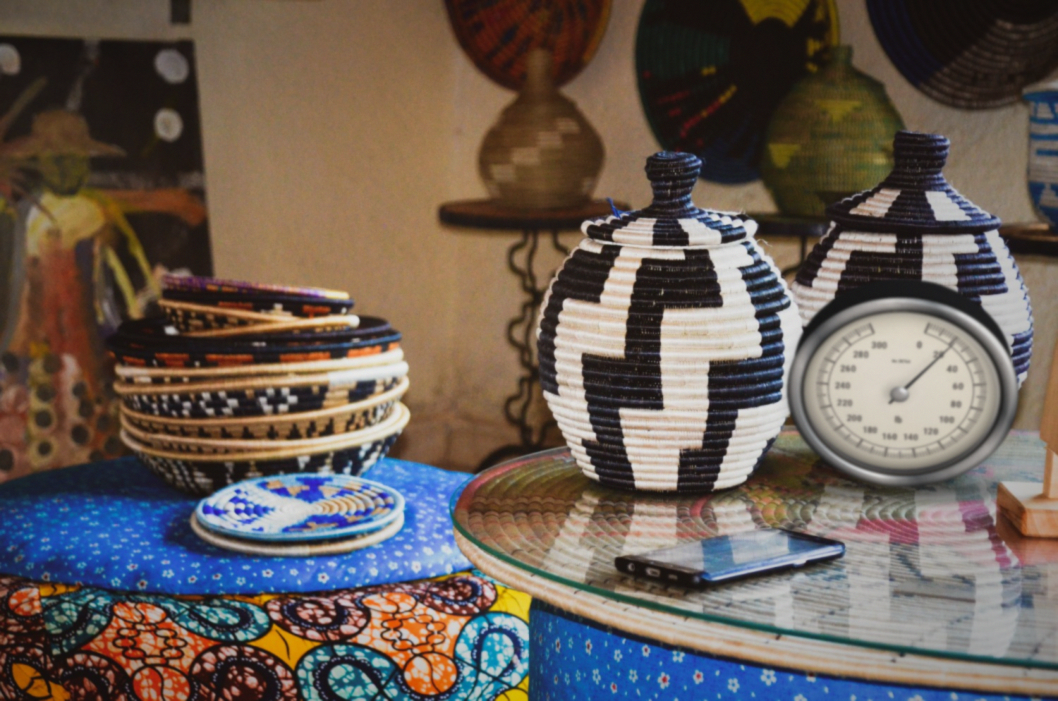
20 lb
